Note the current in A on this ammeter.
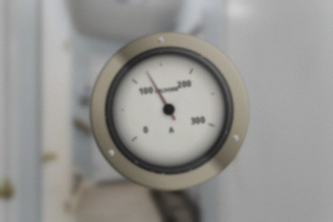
125 A
